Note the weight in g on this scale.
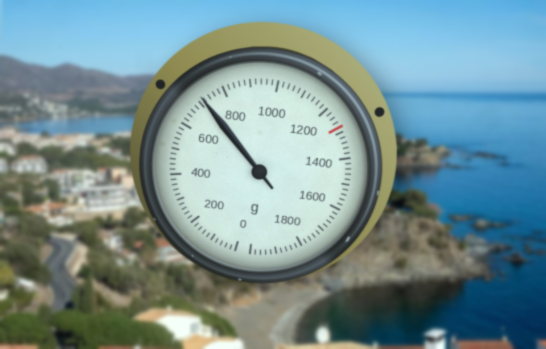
720 g
